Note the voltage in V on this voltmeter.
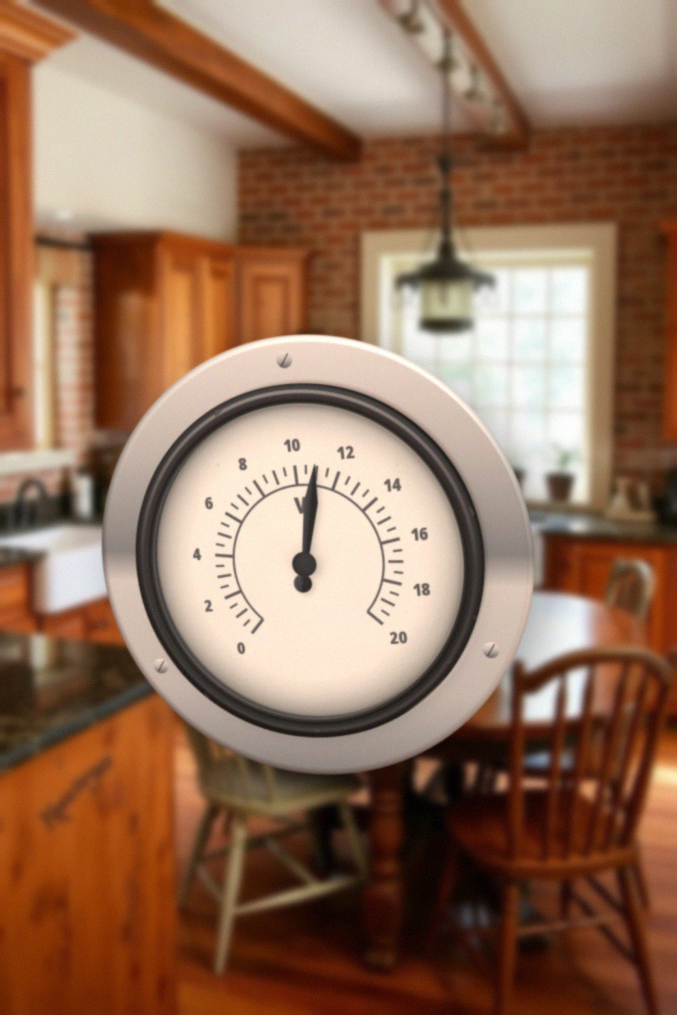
11 V
